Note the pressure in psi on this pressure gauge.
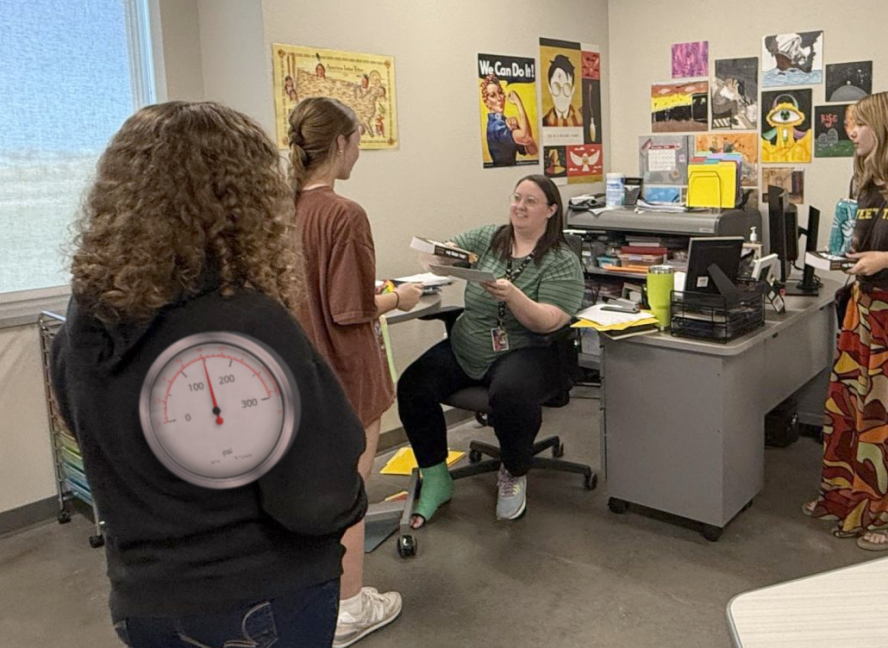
150 psi
